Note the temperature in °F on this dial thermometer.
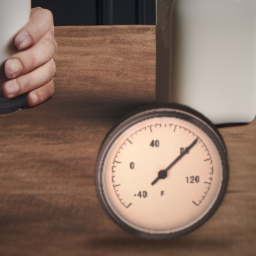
80 °F
